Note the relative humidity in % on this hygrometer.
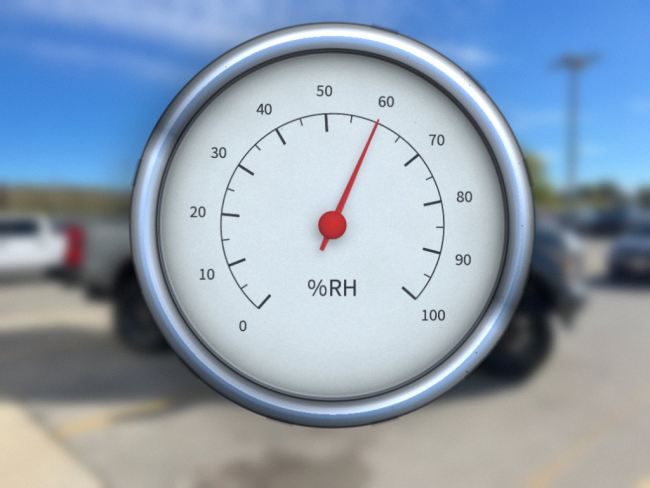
60 %
